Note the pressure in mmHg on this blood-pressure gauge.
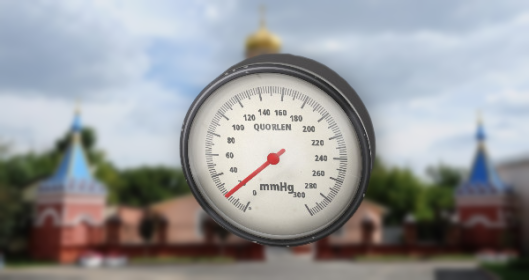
20 mmHg
